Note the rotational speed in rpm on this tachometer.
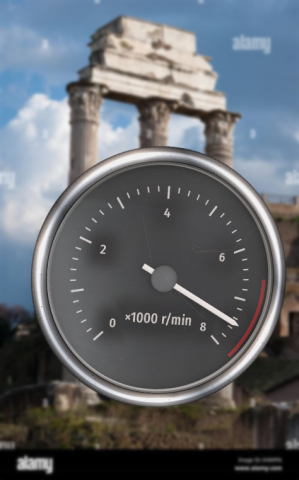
7500 rpm
